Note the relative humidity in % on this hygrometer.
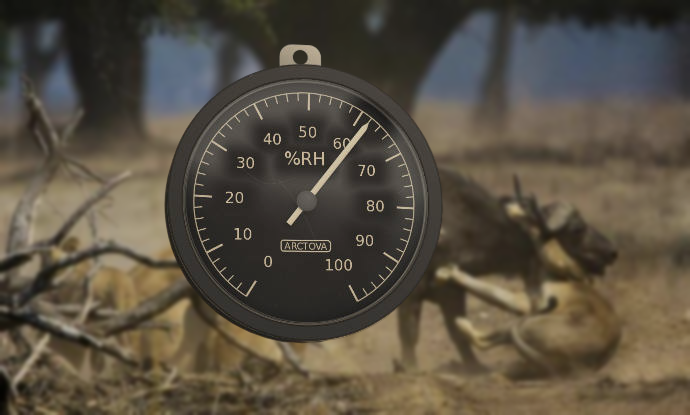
62 %
